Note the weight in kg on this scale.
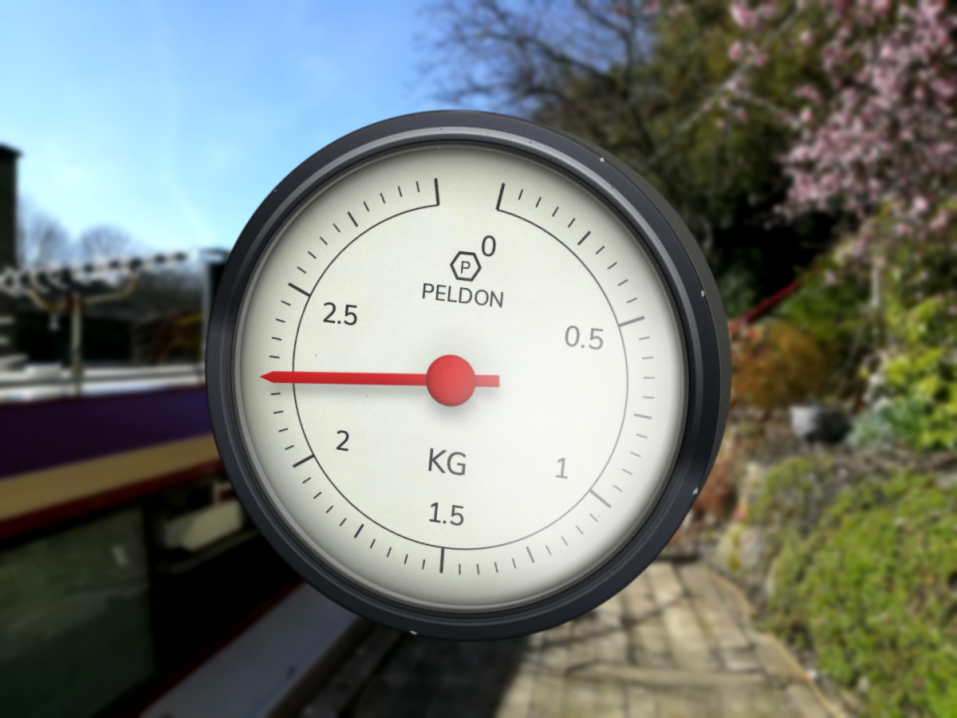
2.25 kg
